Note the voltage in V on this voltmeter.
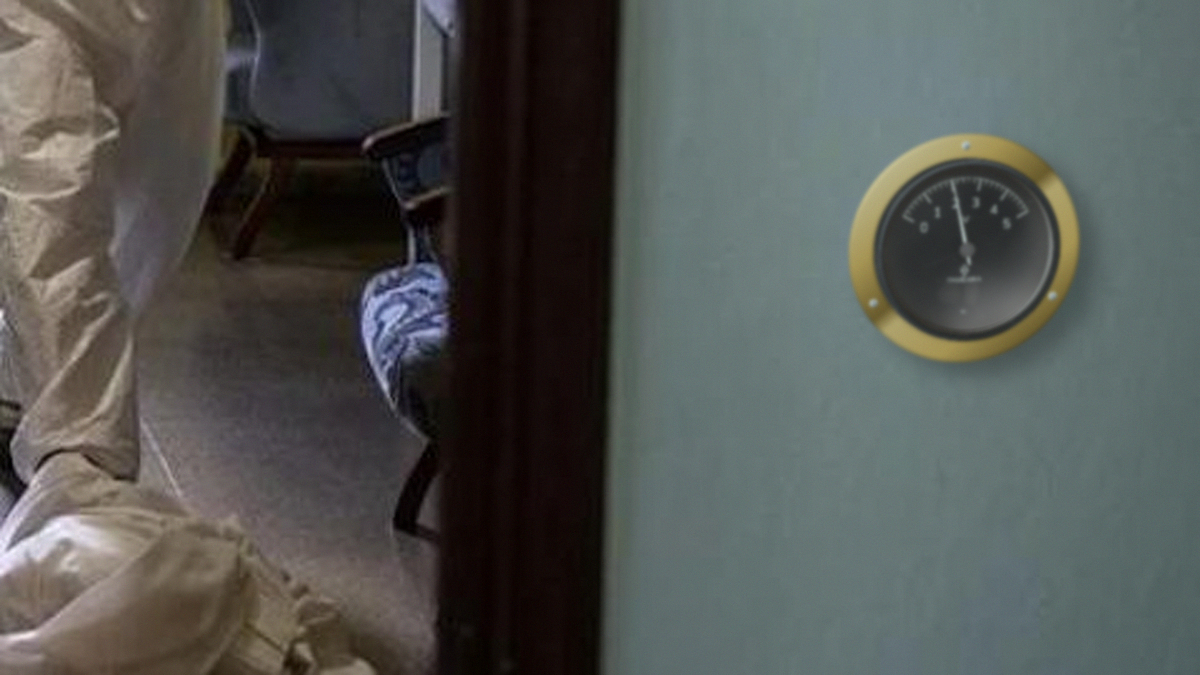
2 V
